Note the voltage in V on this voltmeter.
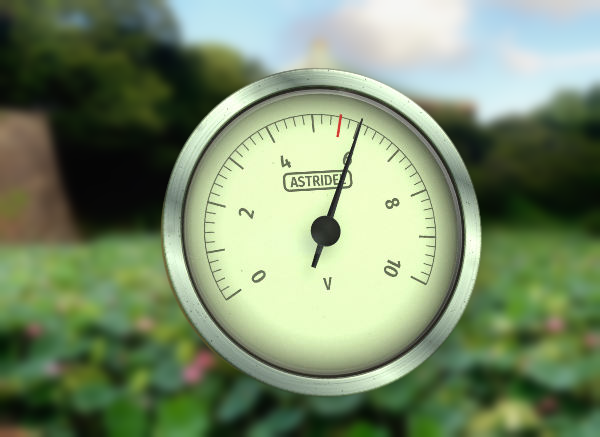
6 V
